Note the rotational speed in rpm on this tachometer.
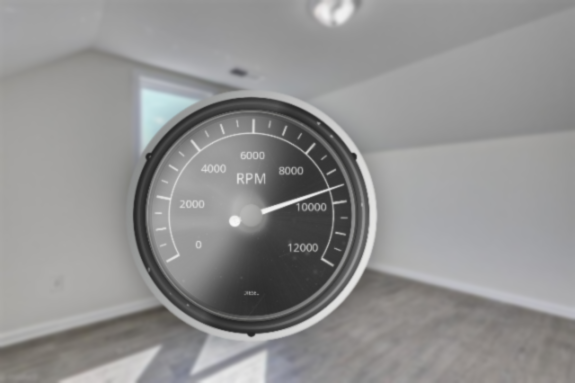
9500 rpm
